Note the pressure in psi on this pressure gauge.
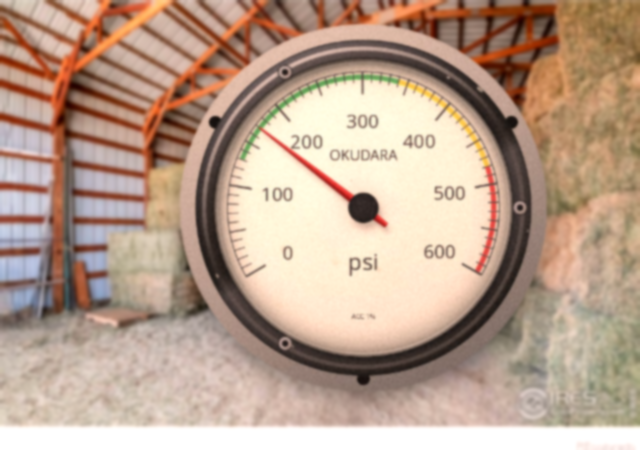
170 psi
